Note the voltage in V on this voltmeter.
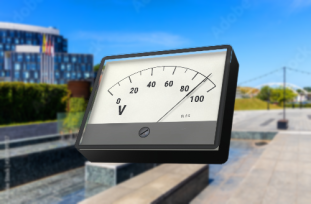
90 V
